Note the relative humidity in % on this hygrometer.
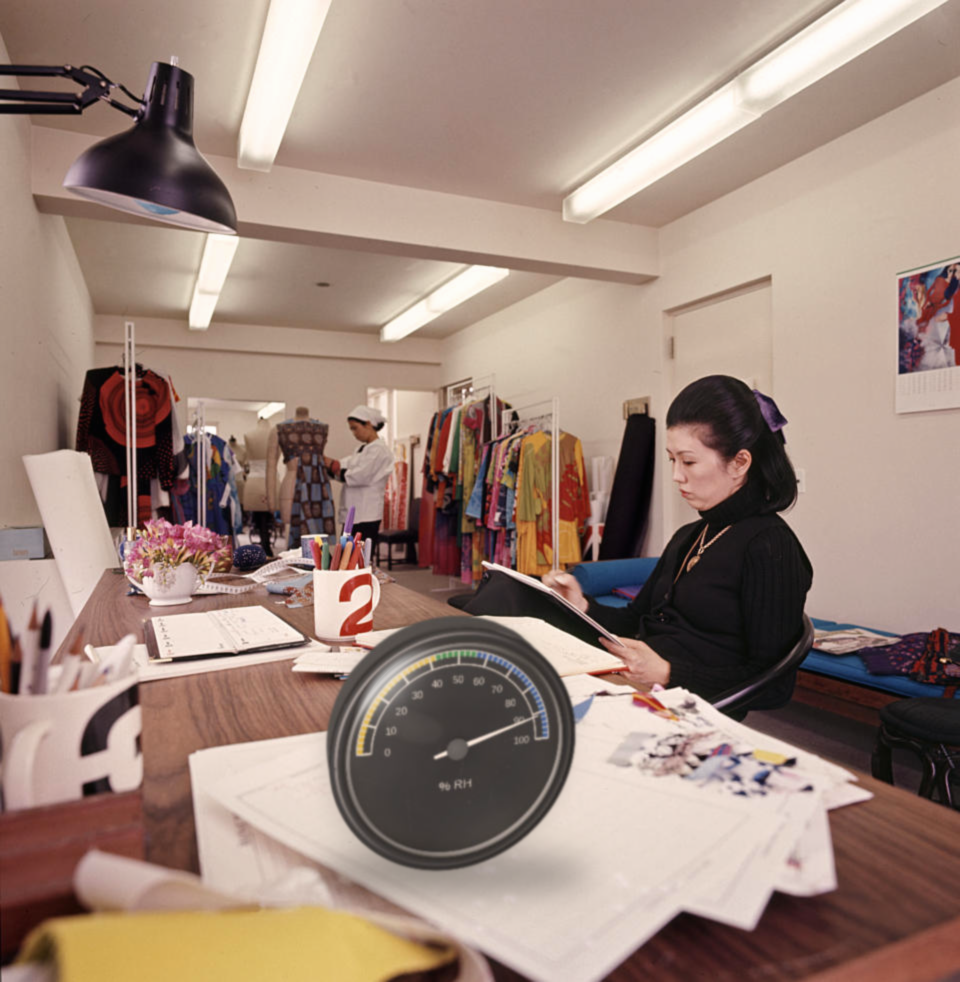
90 %
